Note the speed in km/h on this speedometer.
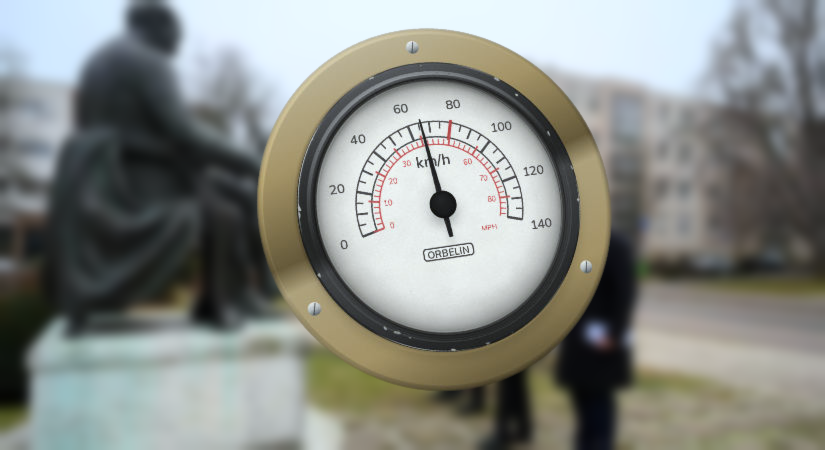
65 km/h
